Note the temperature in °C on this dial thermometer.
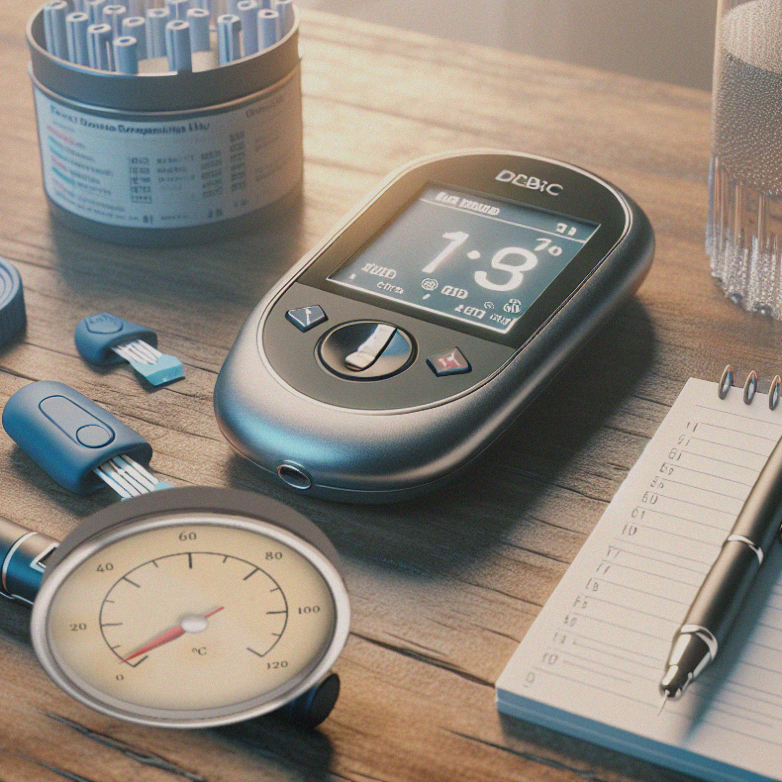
5 °C
